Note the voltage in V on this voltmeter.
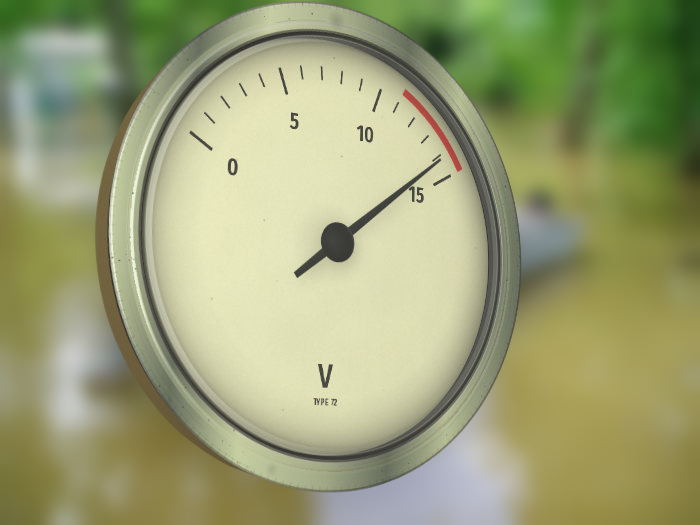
14 V
